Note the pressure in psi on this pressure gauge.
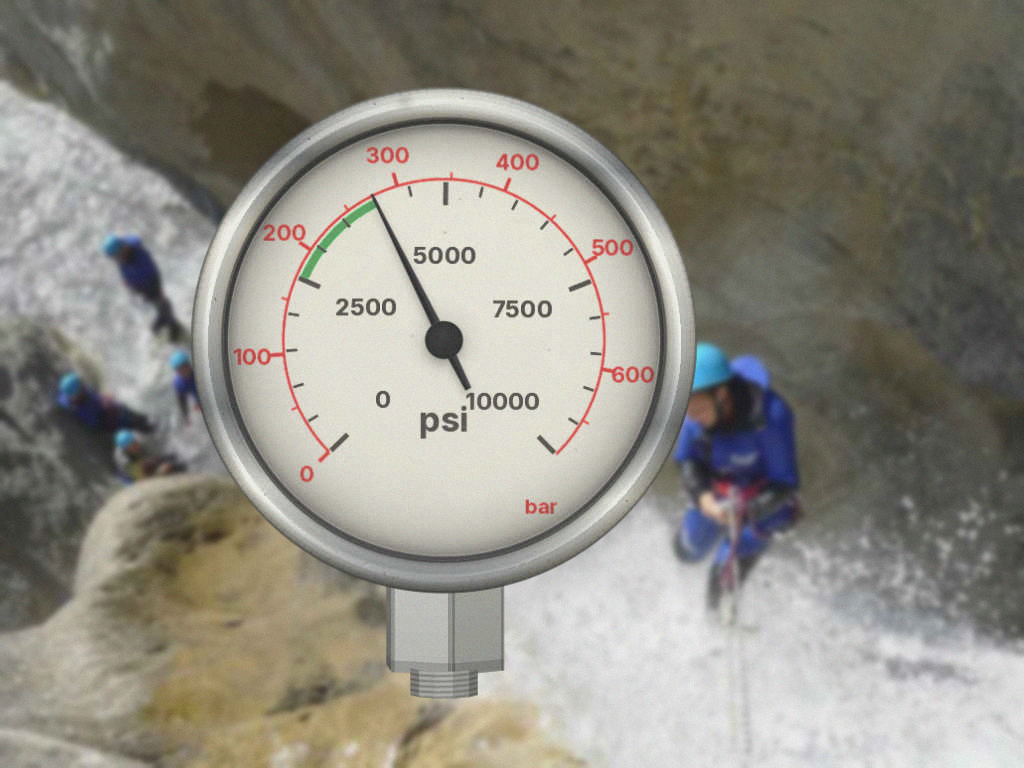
4000 psi
